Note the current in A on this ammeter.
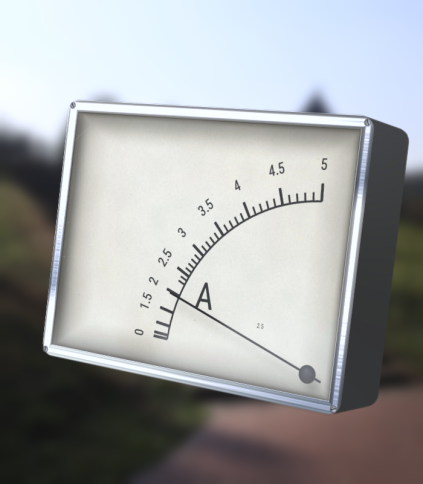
2 A
